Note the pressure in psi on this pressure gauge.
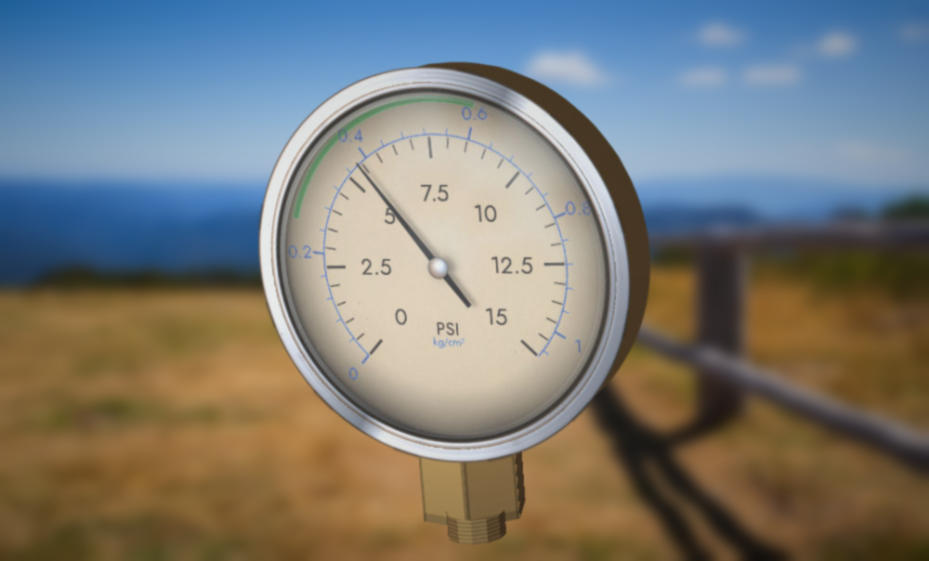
5.5 psi
